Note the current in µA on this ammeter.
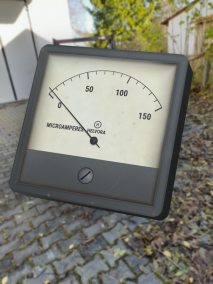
5 µA
